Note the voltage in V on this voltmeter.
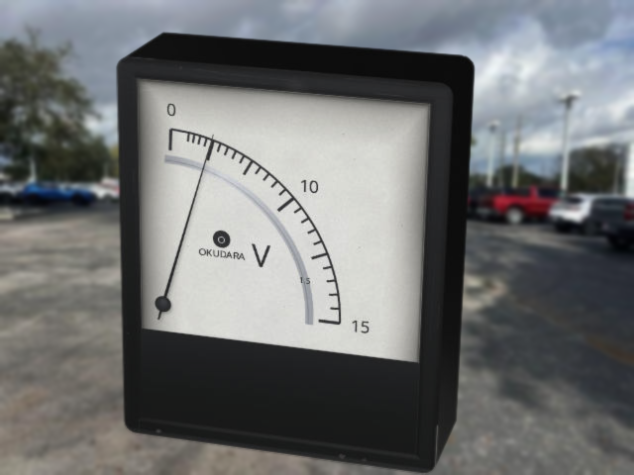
5 V
